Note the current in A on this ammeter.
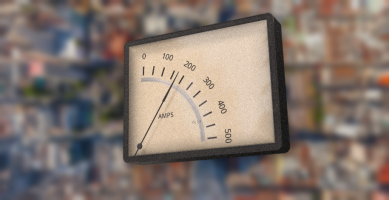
175 A
